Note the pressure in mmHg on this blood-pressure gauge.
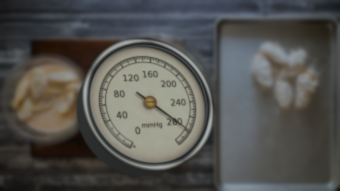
280 mmHg
